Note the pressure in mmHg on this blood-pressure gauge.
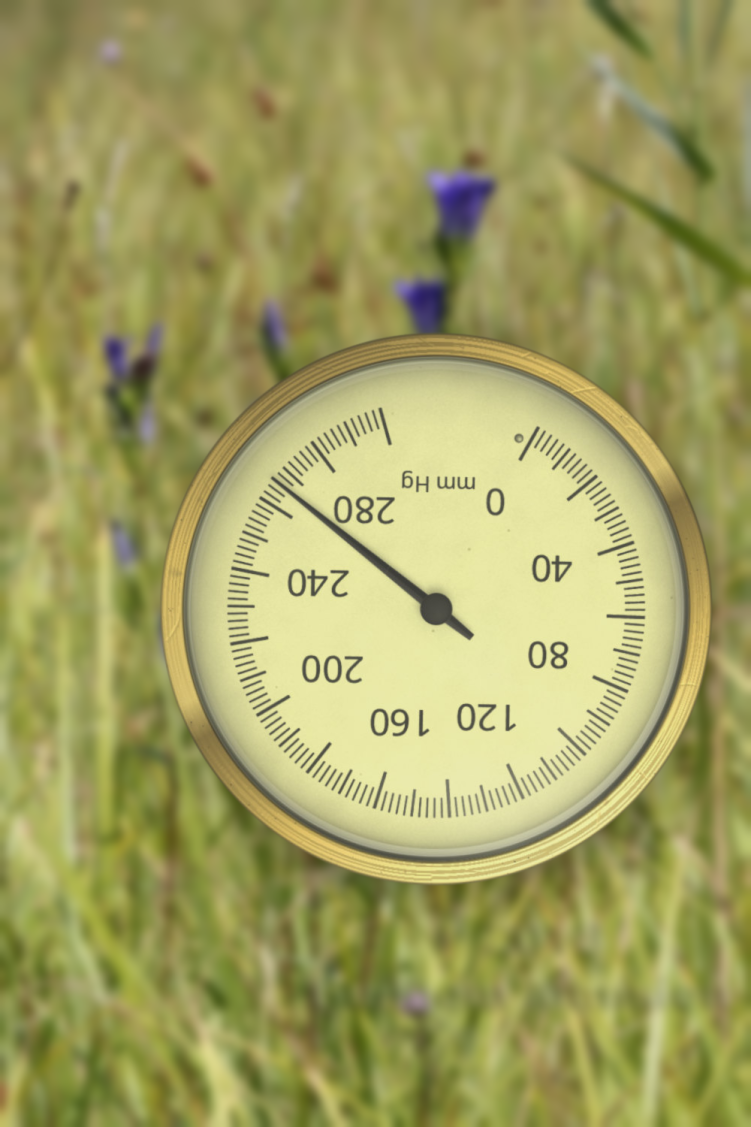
266 mmHg
